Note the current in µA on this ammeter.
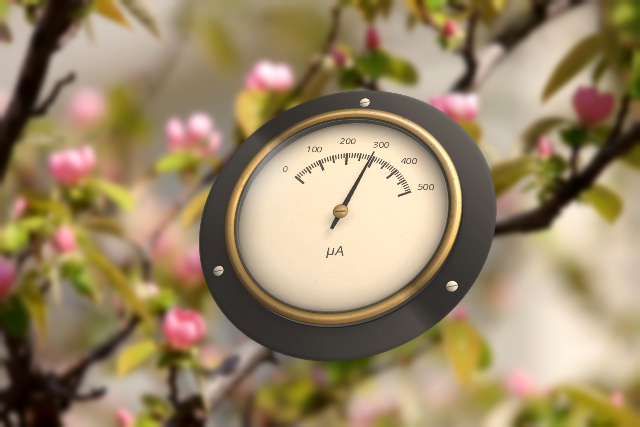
300 µA
